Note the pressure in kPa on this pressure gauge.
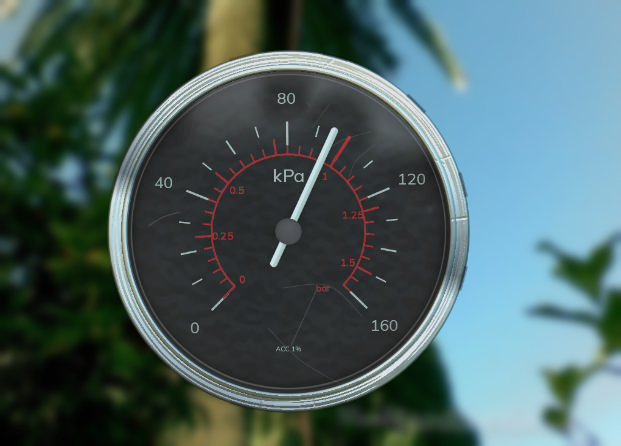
95 kPa
